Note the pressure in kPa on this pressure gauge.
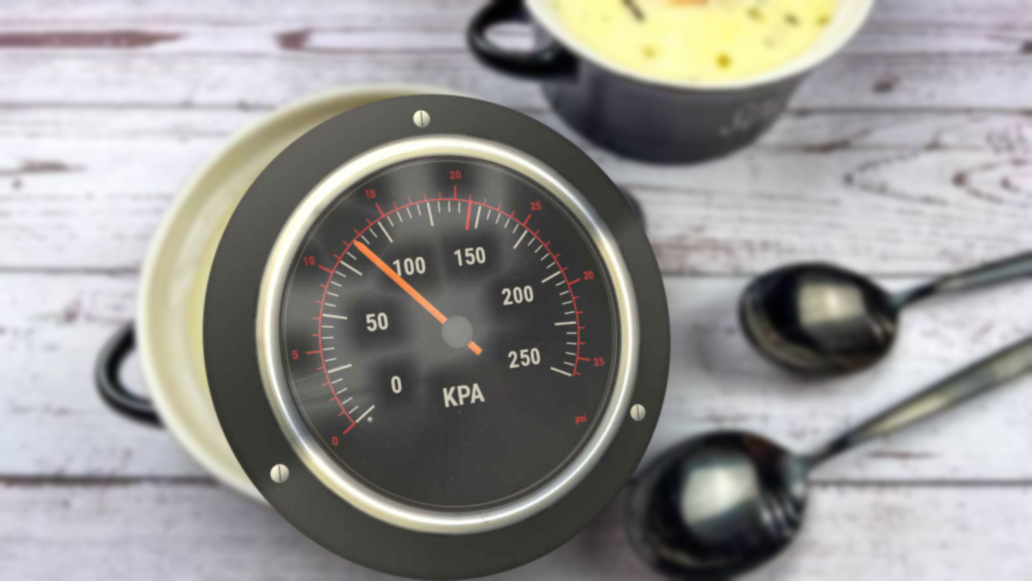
85 kPa
